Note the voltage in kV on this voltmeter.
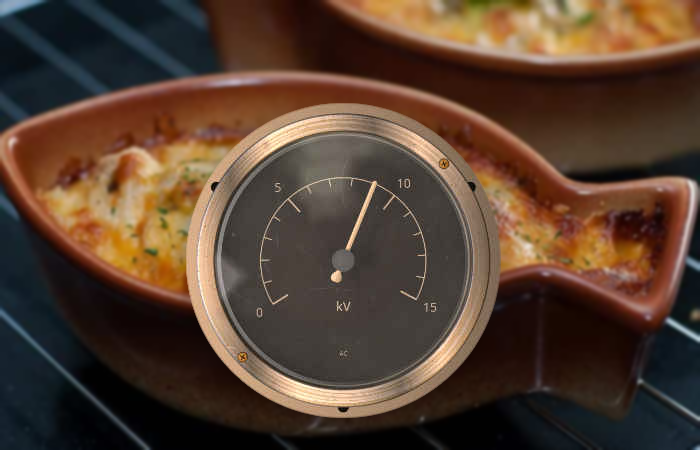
9 kV
